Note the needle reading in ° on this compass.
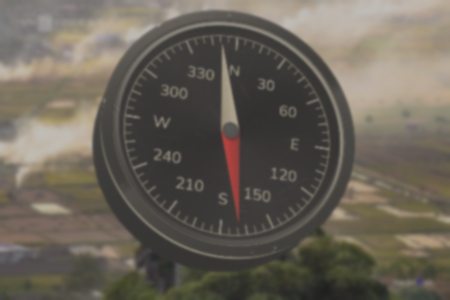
170 °
